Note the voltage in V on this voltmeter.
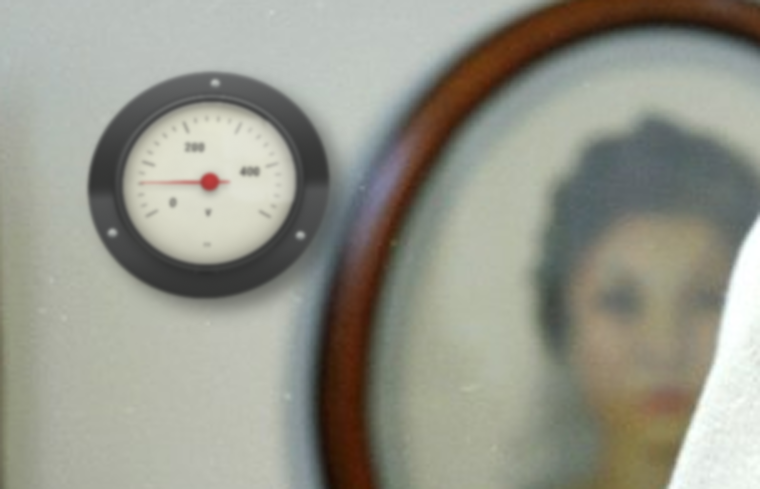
60 V
